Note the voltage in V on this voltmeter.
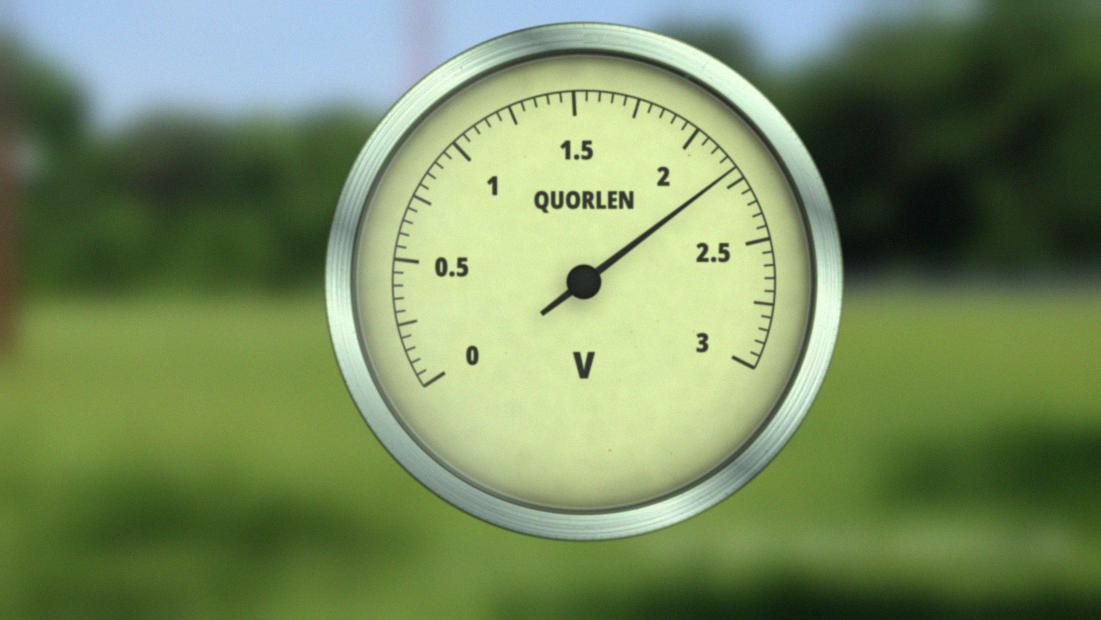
2.2 V
